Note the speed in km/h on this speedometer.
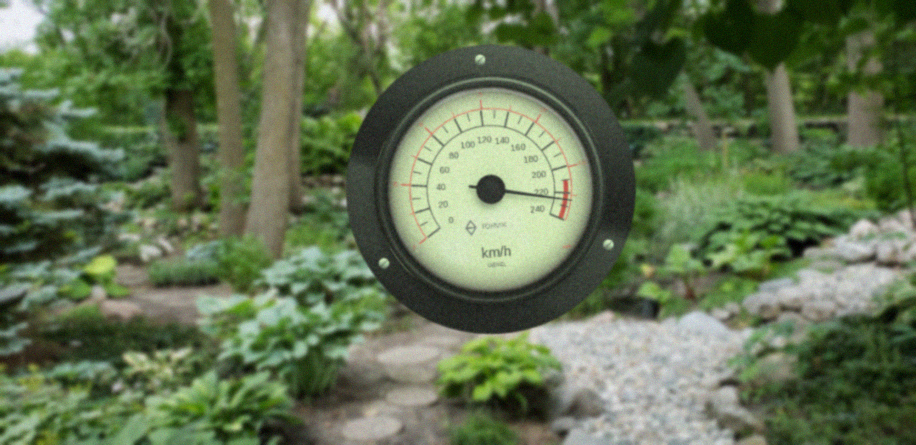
225 km/h
